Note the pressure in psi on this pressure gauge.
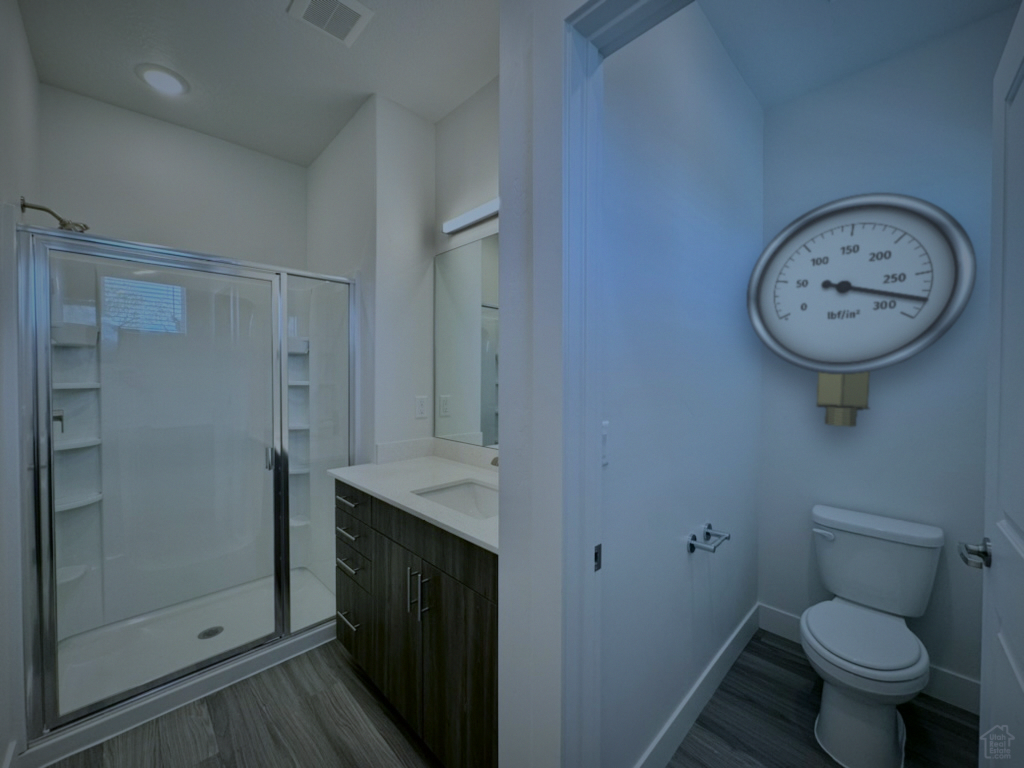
280 psi
